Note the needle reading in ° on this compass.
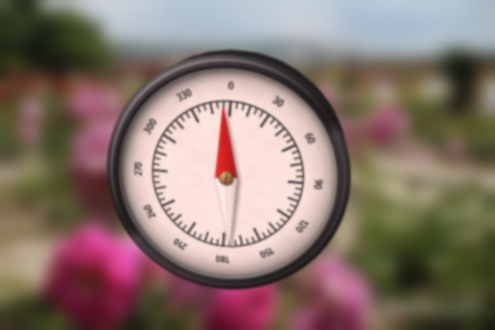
355 °
